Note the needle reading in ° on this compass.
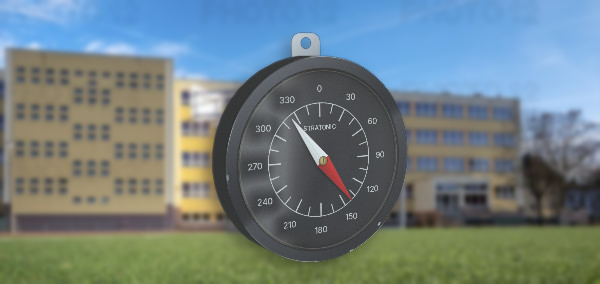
142.5 °
